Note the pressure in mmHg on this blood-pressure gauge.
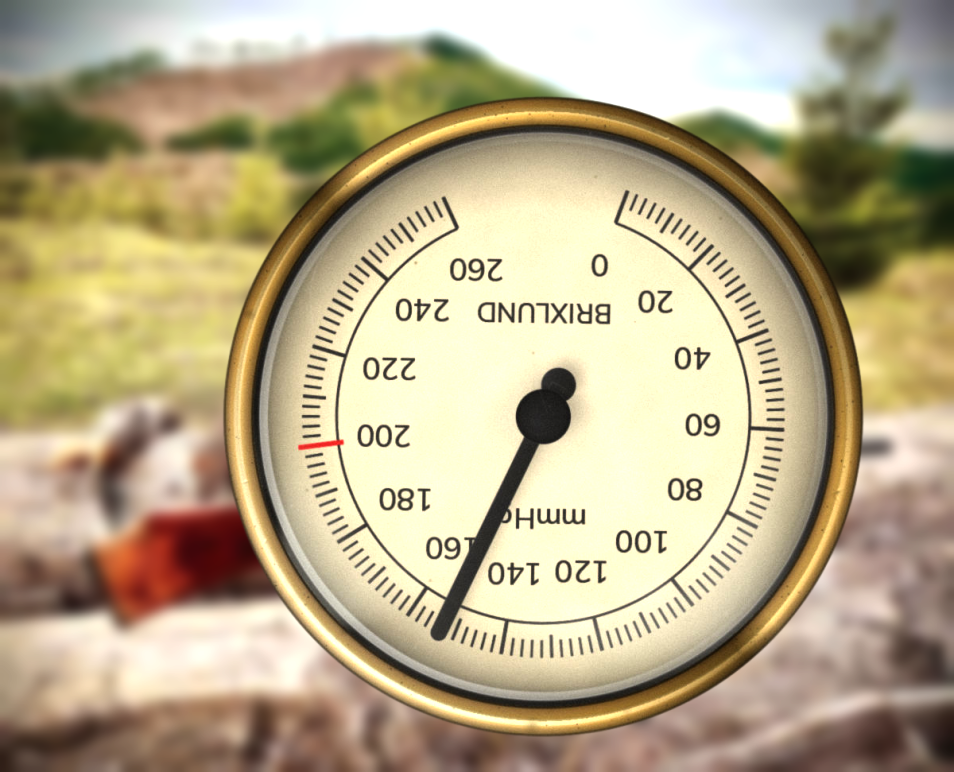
153 mmHg
